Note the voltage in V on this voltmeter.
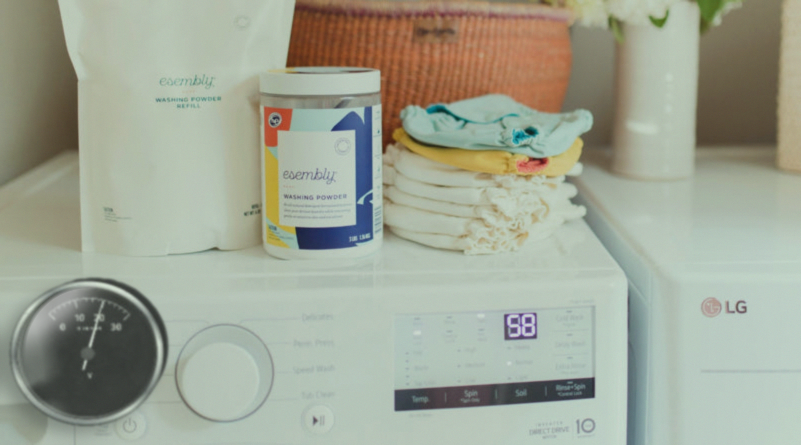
20 V
